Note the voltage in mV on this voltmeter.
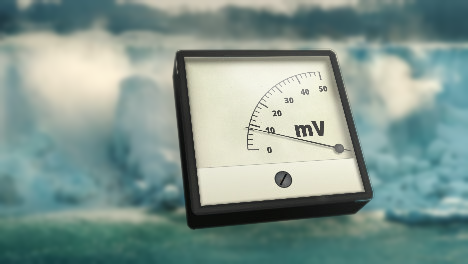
8 mV
